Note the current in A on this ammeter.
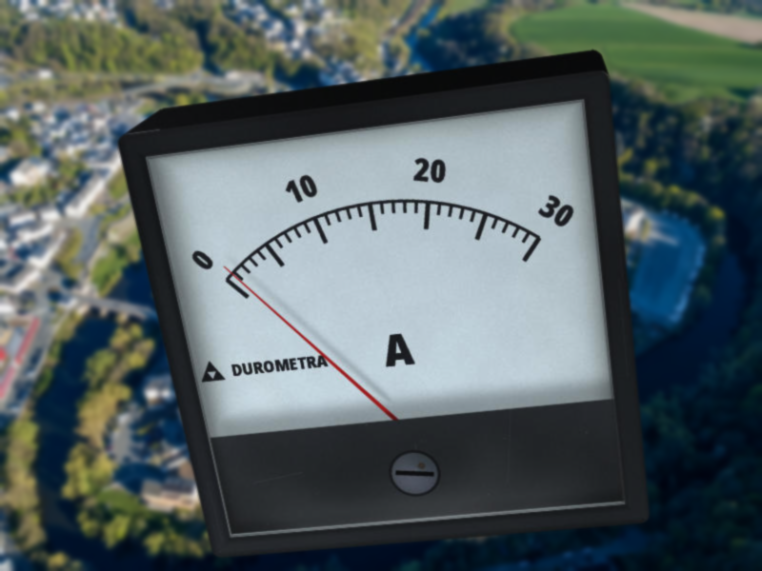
1 A
